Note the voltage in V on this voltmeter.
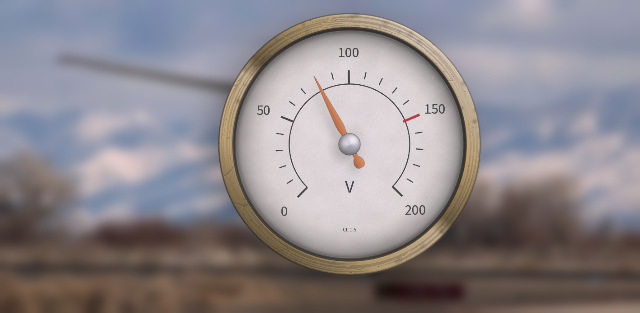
80 V
